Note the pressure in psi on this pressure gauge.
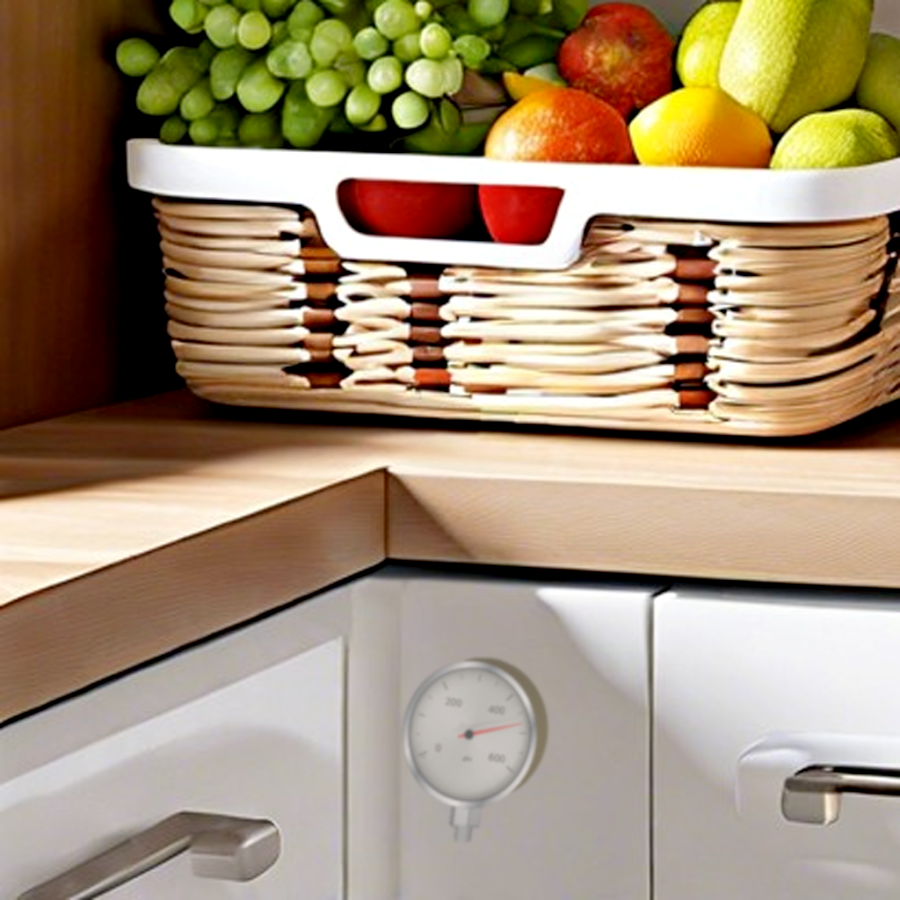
475 psi
